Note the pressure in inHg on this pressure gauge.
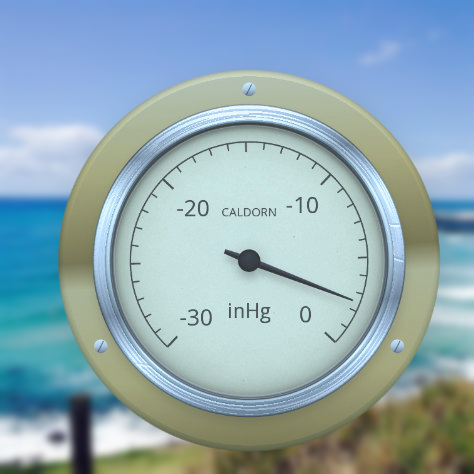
-2.5 inHg
